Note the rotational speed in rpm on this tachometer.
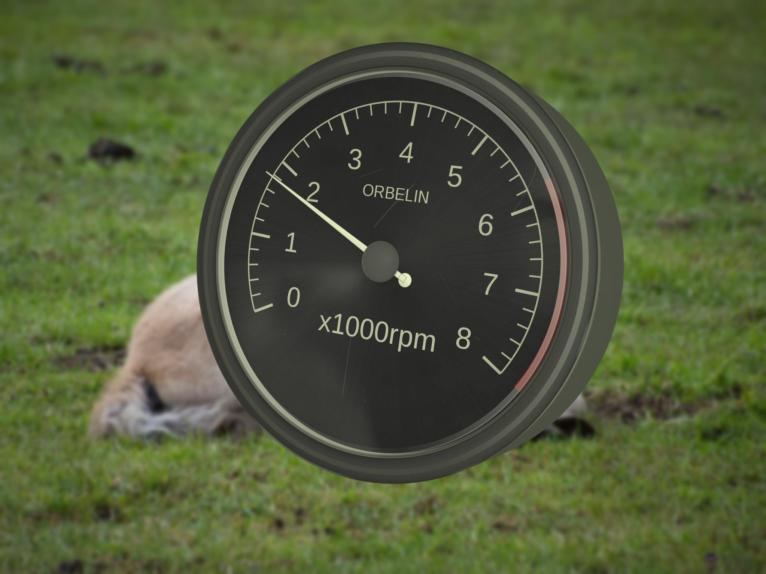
1800 rpm
